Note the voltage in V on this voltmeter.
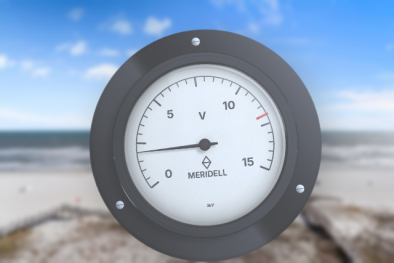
2 V
